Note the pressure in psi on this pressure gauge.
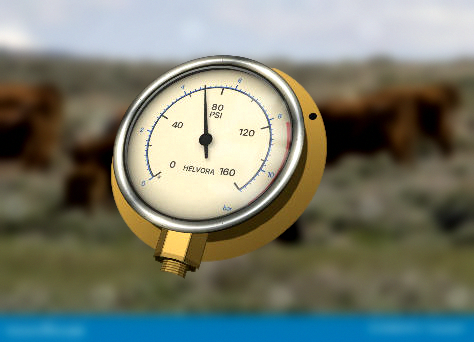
70 psi
